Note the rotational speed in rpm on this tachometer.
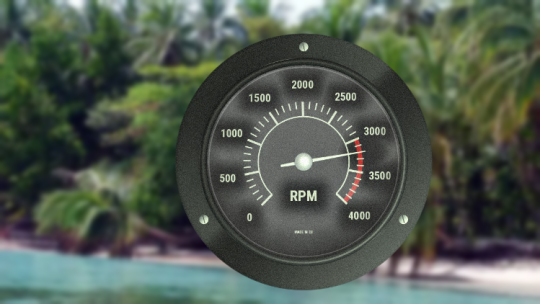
3200 rpm
